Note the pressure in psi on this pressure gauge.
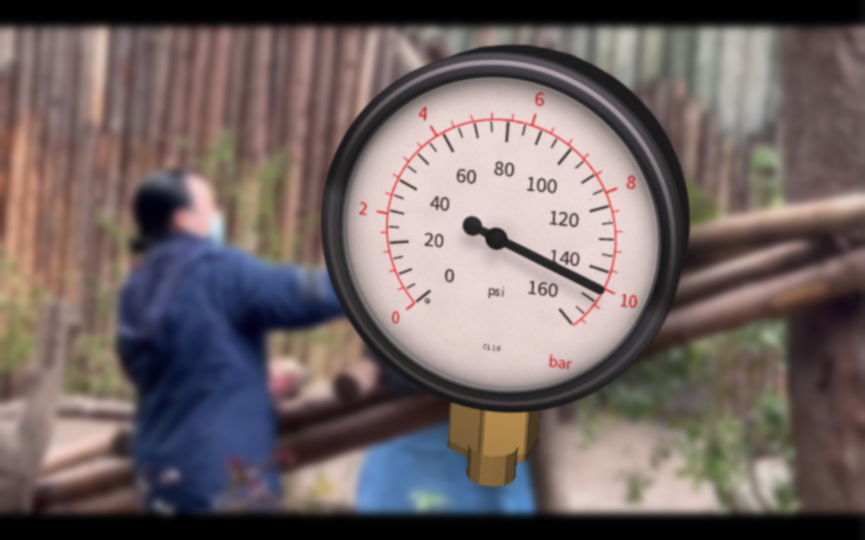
145 psi
